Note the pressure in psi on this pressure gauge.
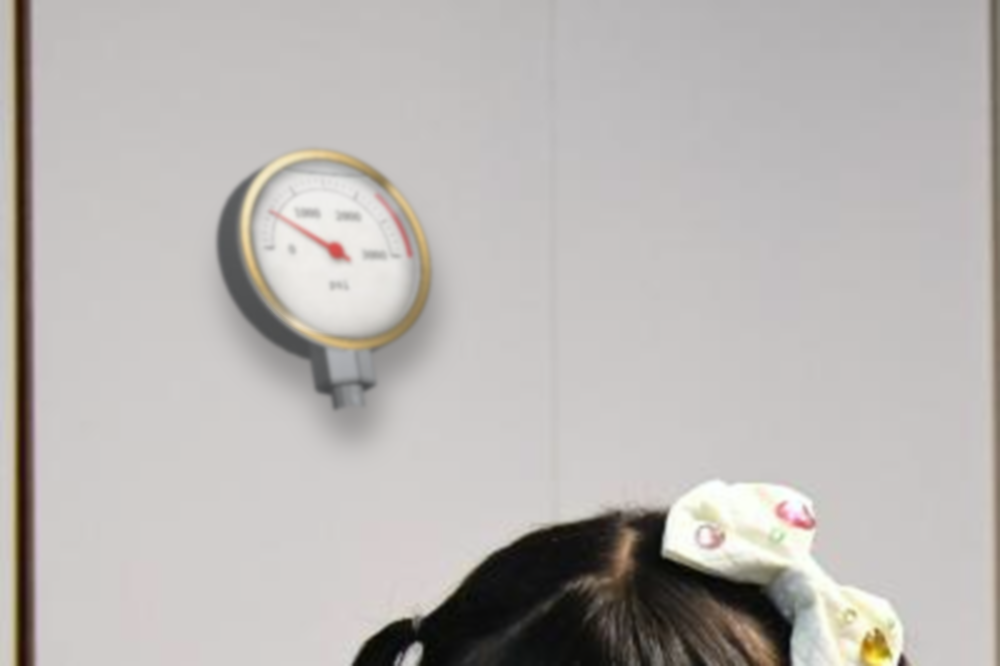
500 psi
